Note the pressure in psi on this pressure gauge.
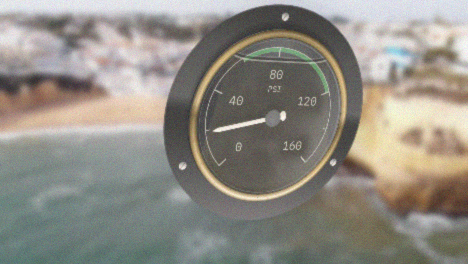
20 psi
